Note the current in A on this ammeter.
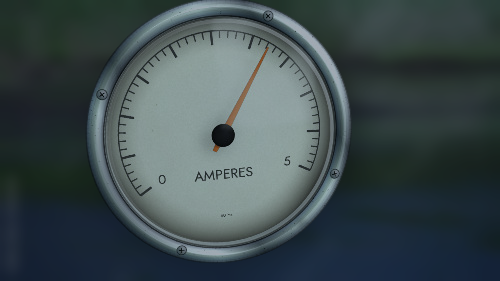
3.2 A
